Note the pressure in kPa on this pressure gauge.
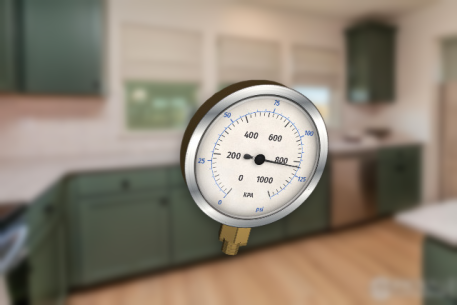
820 kPa
